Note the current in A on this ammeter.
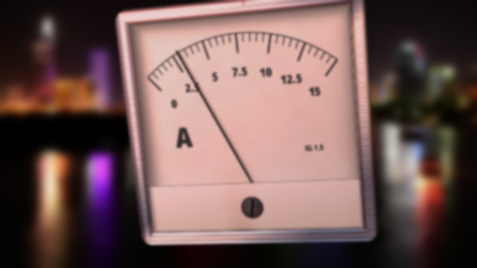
3 A
